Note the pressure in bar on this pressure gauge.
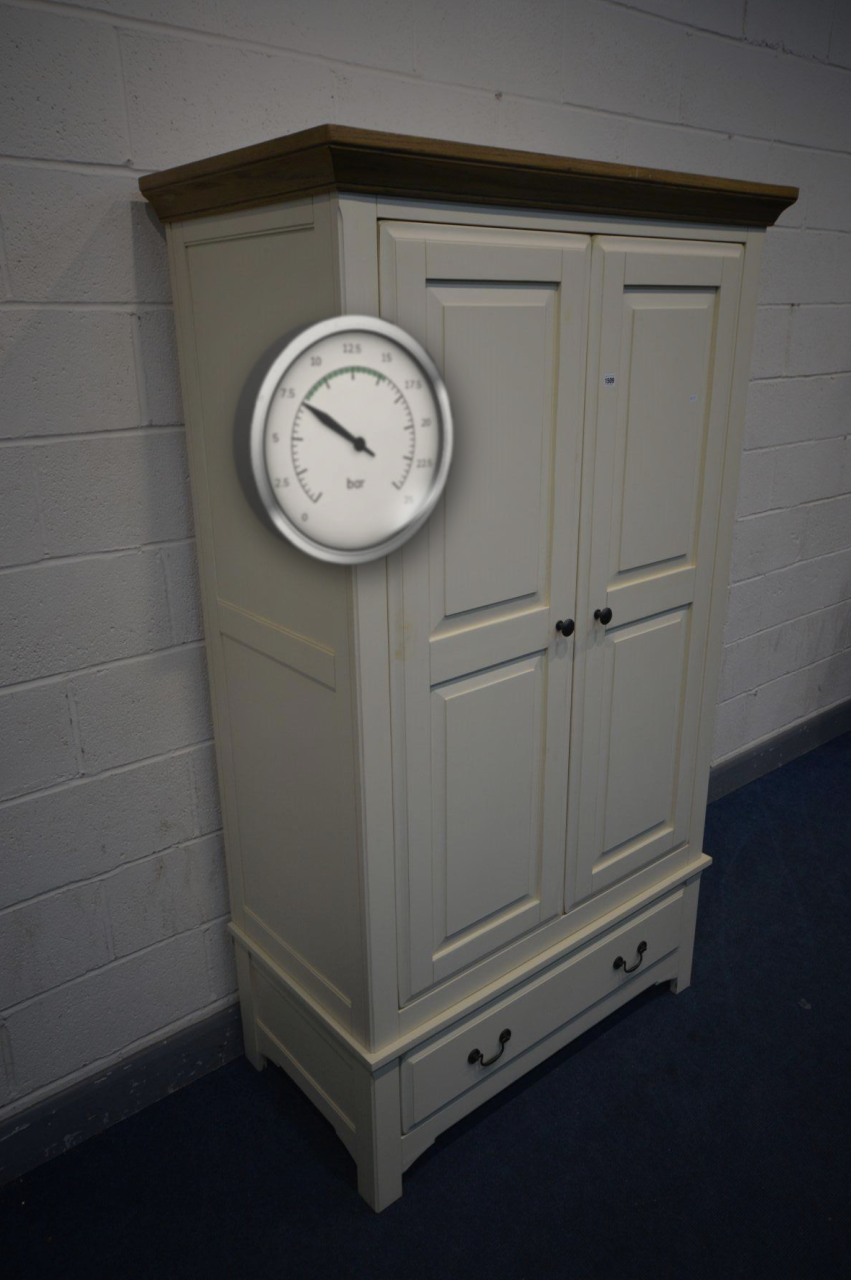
7.5 bar
